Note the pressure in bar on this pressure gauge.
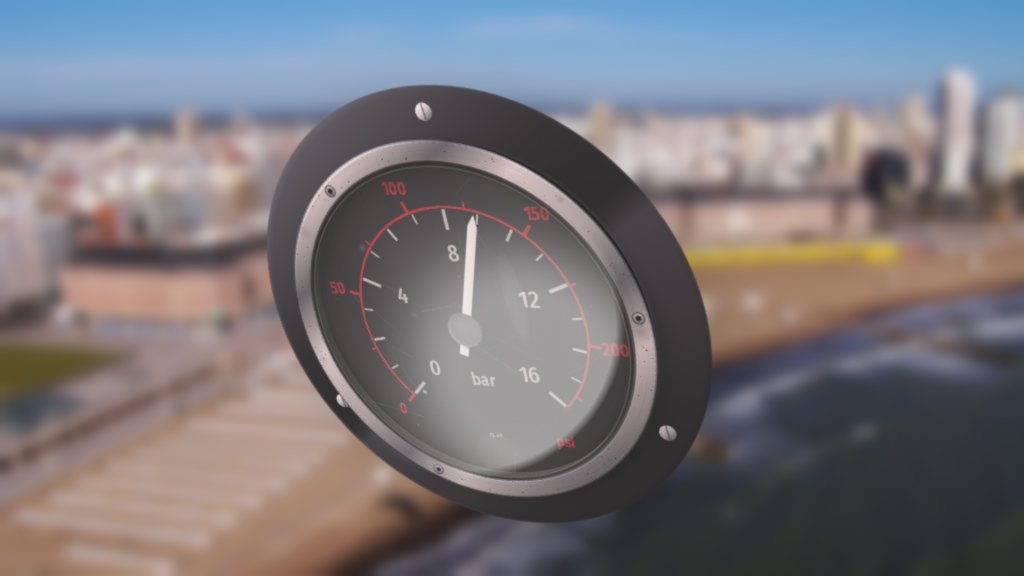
9 bar
